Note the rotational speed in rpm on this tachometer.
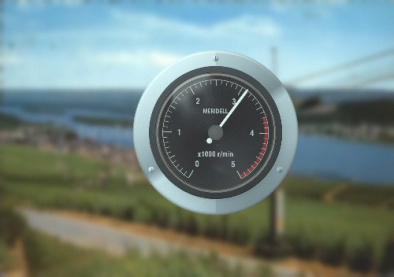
3100 rpm
